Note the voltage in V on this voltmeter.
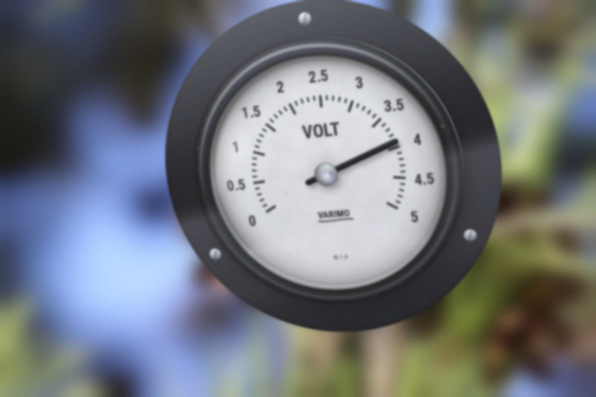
3.9 V
